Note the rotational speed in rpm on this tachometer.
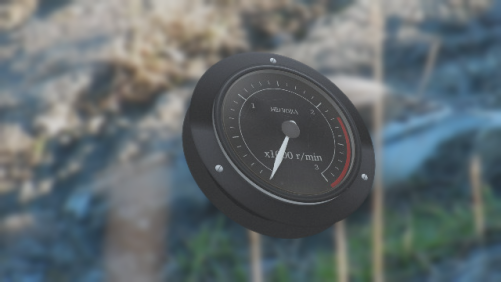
0 rpm
